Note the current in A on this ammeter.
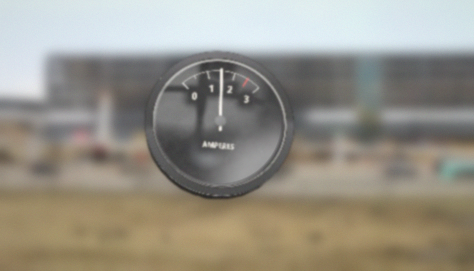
1.5 A
